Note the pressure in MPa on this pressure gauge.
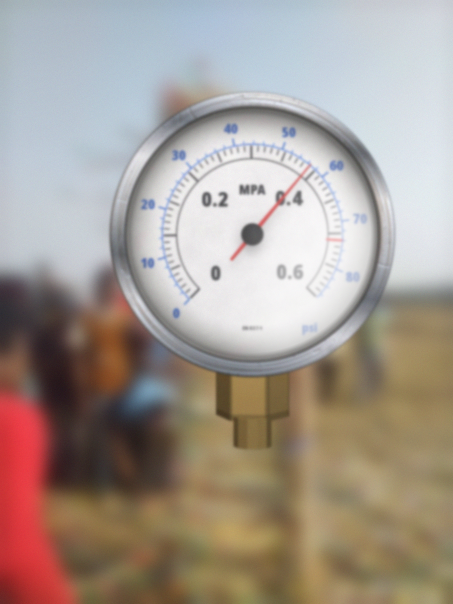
0.39 MPa
